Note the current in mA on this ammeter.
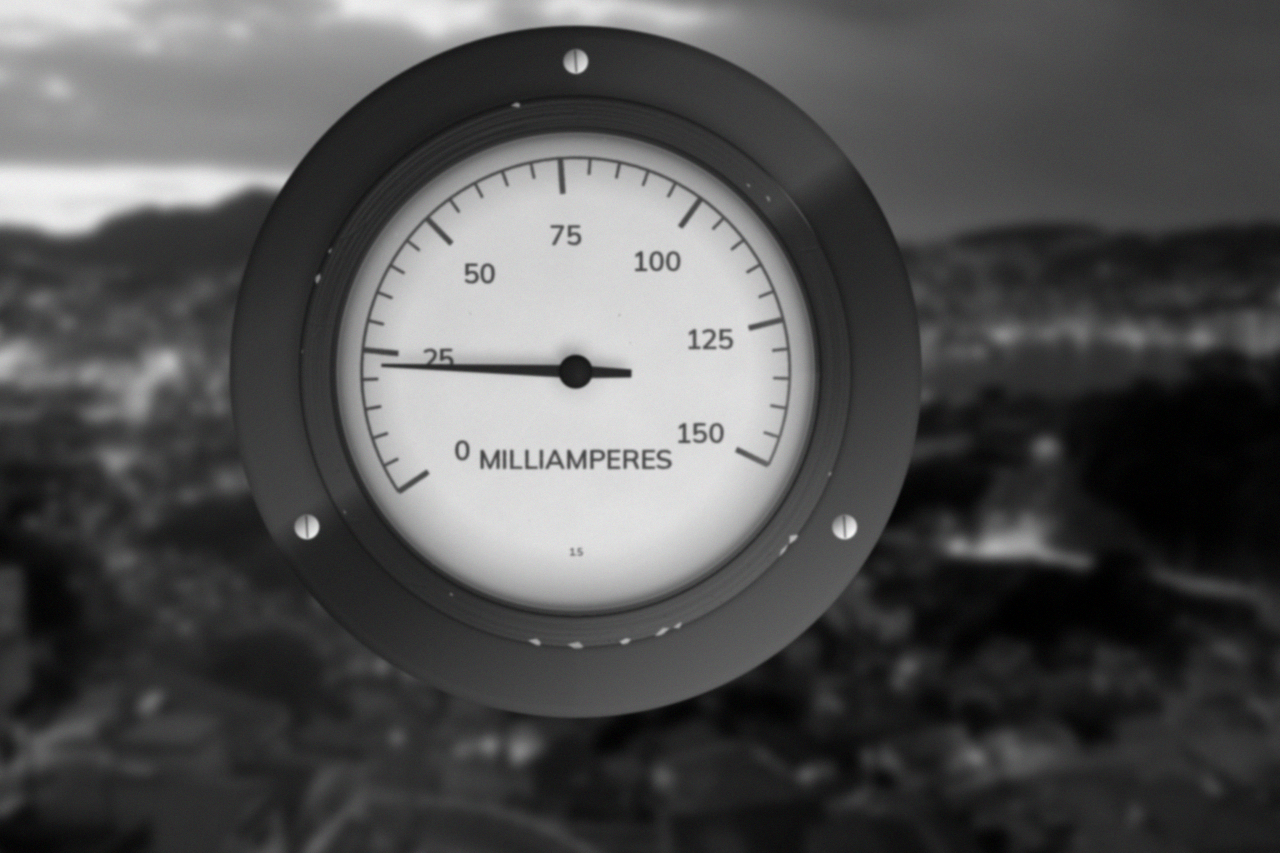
22.5 mA
